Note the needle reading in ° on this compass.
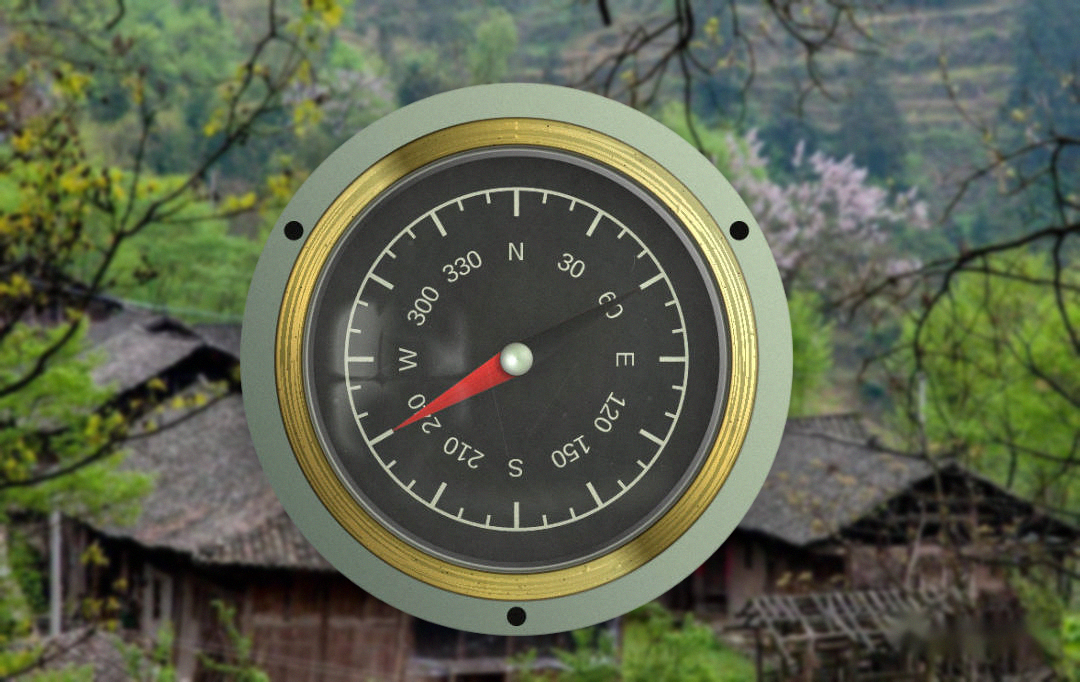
240 °
